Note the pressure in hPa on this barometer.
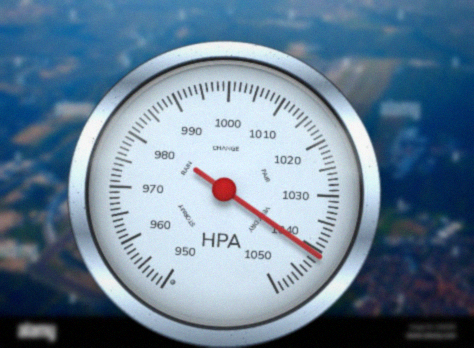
1041 hPa
